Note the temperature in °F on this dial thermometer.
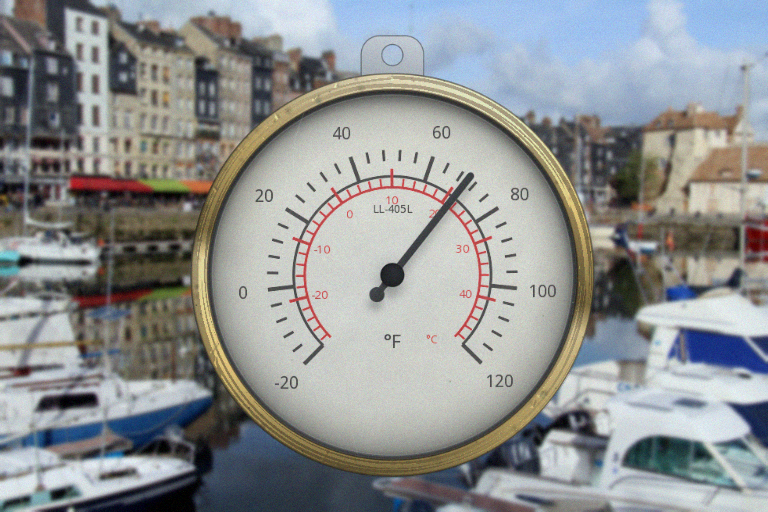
70 °F
